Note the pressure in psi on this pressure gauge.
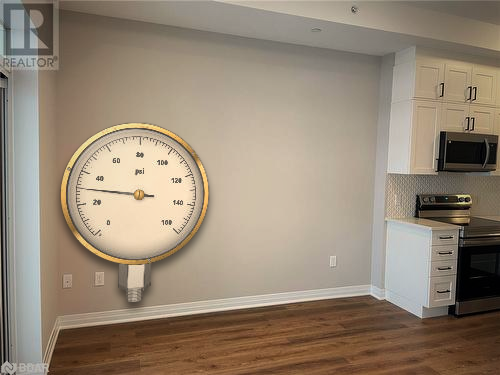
30 psi
